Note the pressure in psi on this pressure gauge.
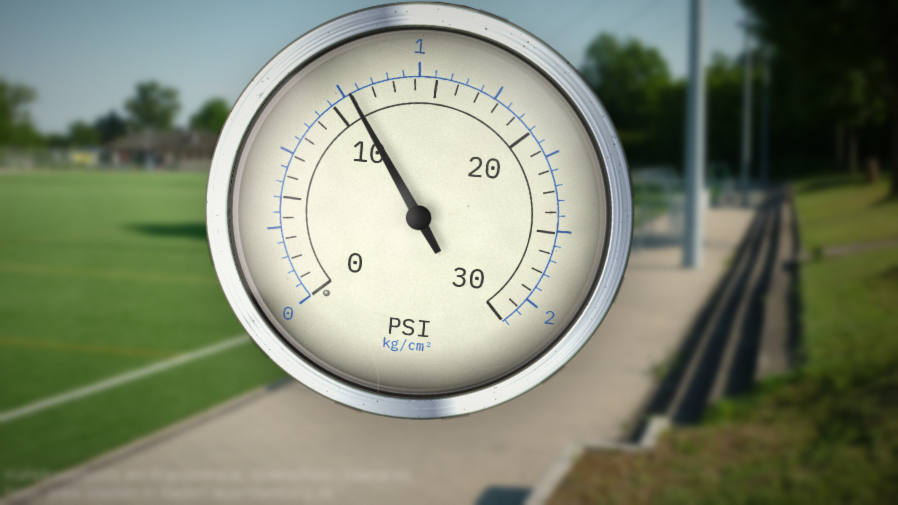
11 psi
